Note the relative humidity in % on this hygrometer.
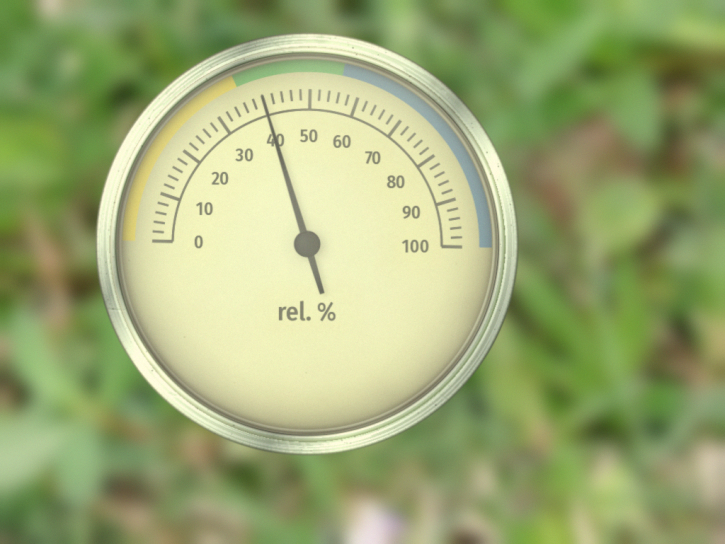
40 %
